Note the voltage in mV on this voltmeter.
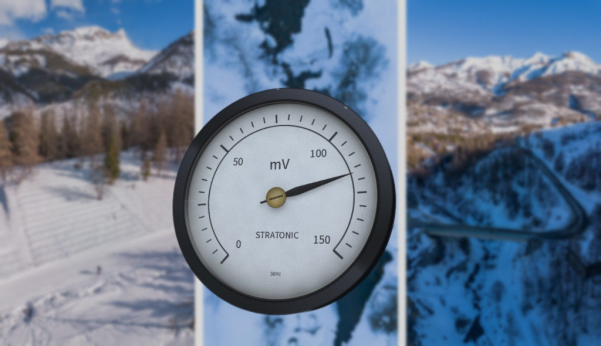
117.5 mV
